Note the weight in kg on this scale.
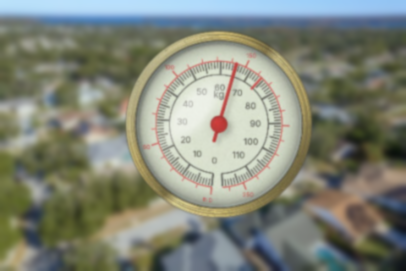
65 kg
